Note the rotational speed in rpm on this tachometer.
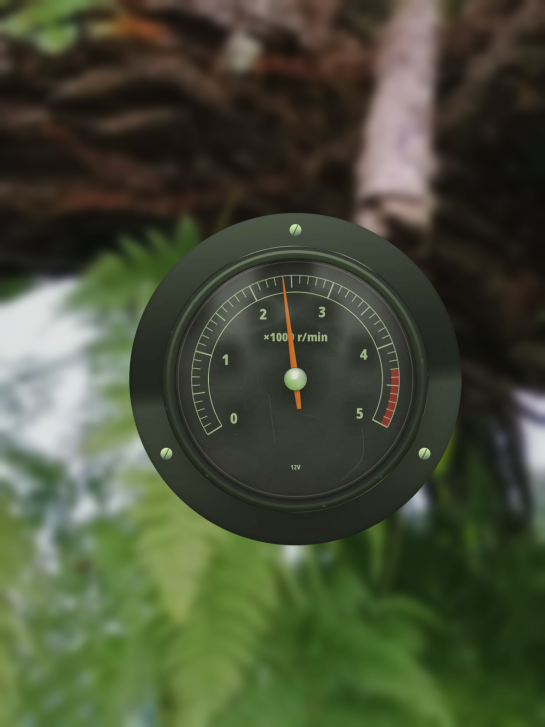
2400 rpm
